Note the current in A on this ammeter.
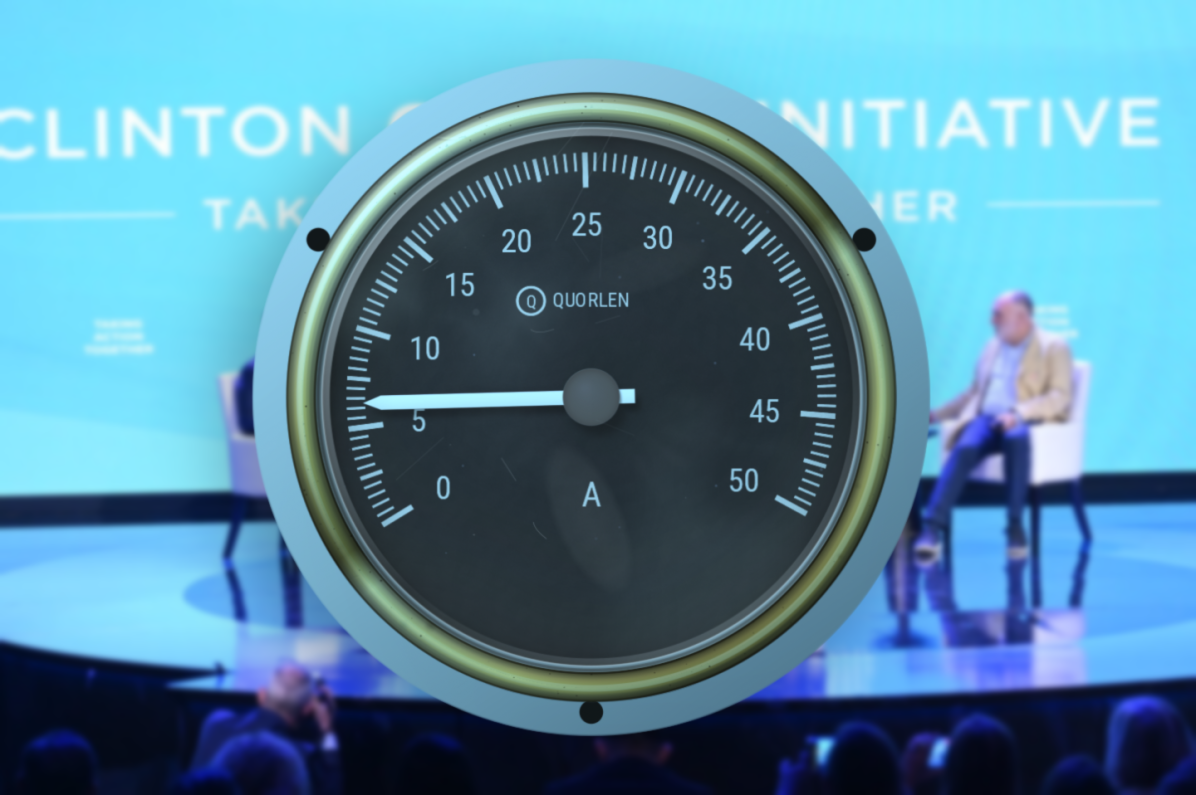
6.25 A
